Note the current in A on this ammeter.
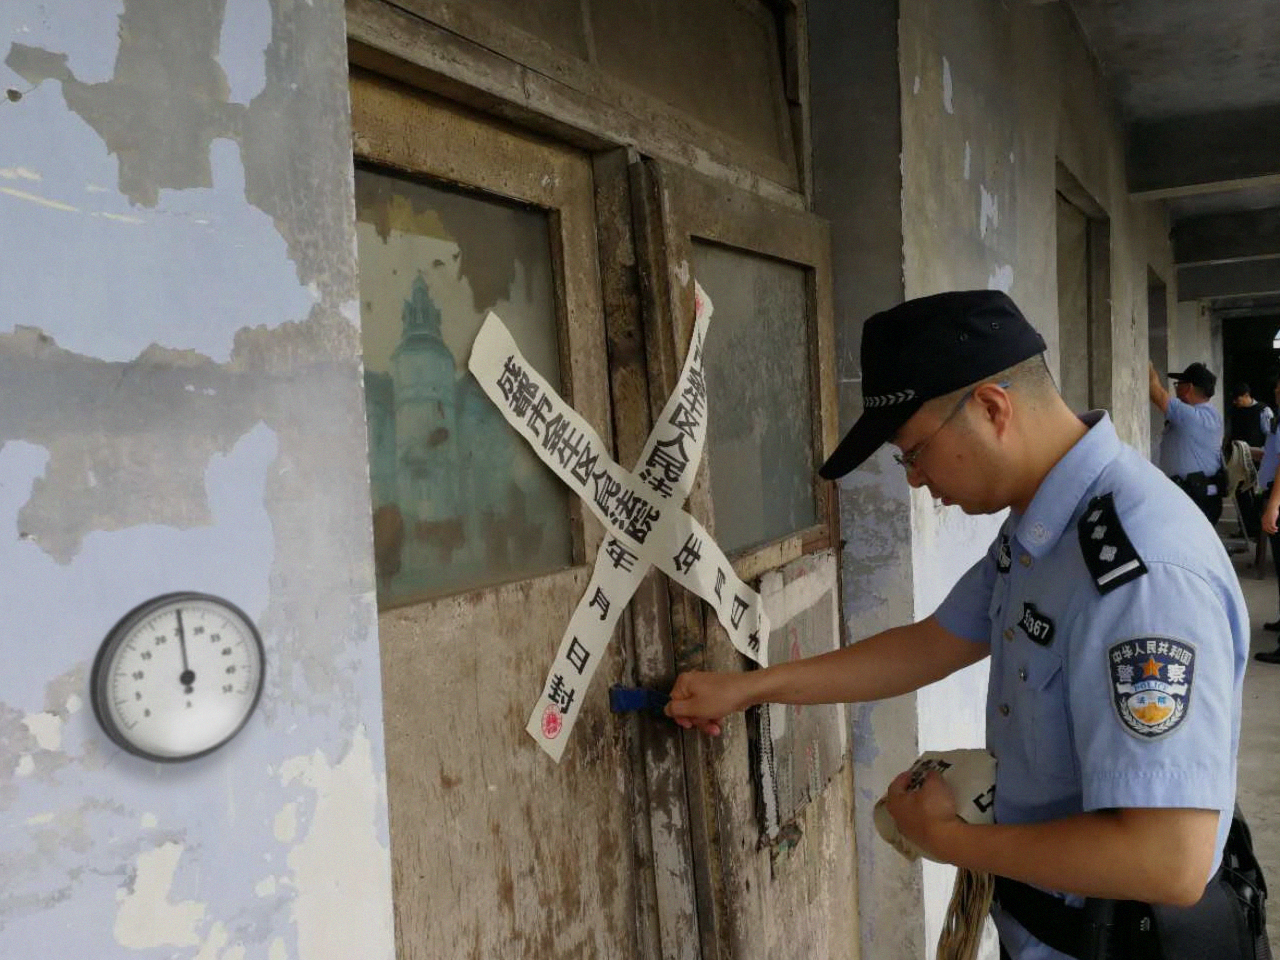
25 A
